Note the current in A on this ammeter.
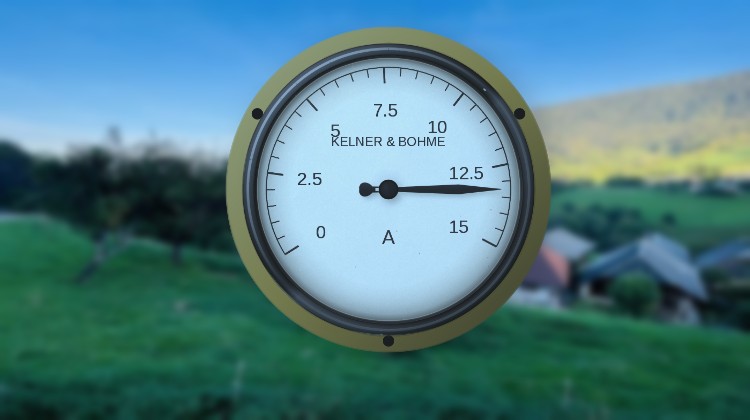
13.25 A
